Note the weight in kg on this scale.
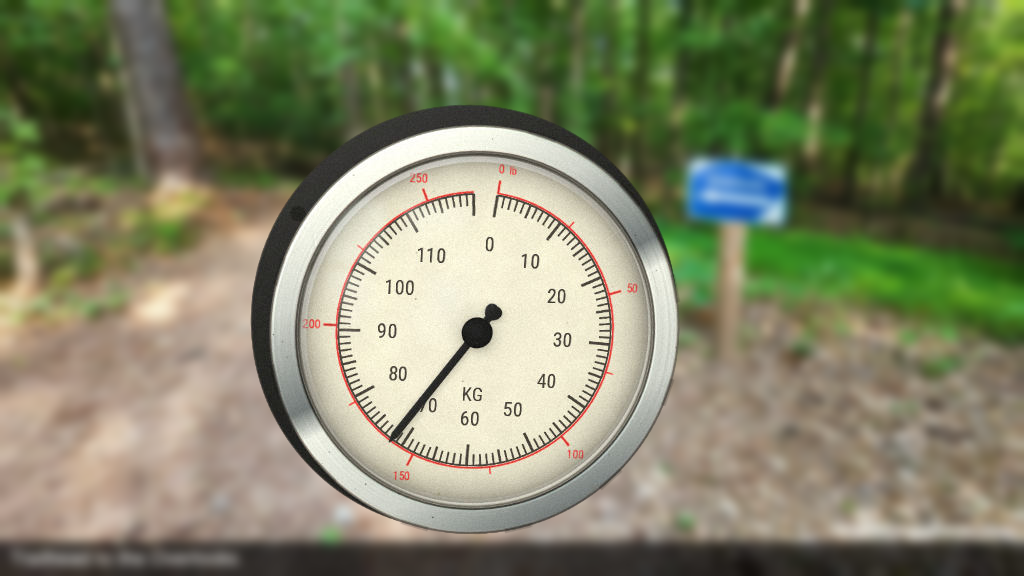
72 kg
